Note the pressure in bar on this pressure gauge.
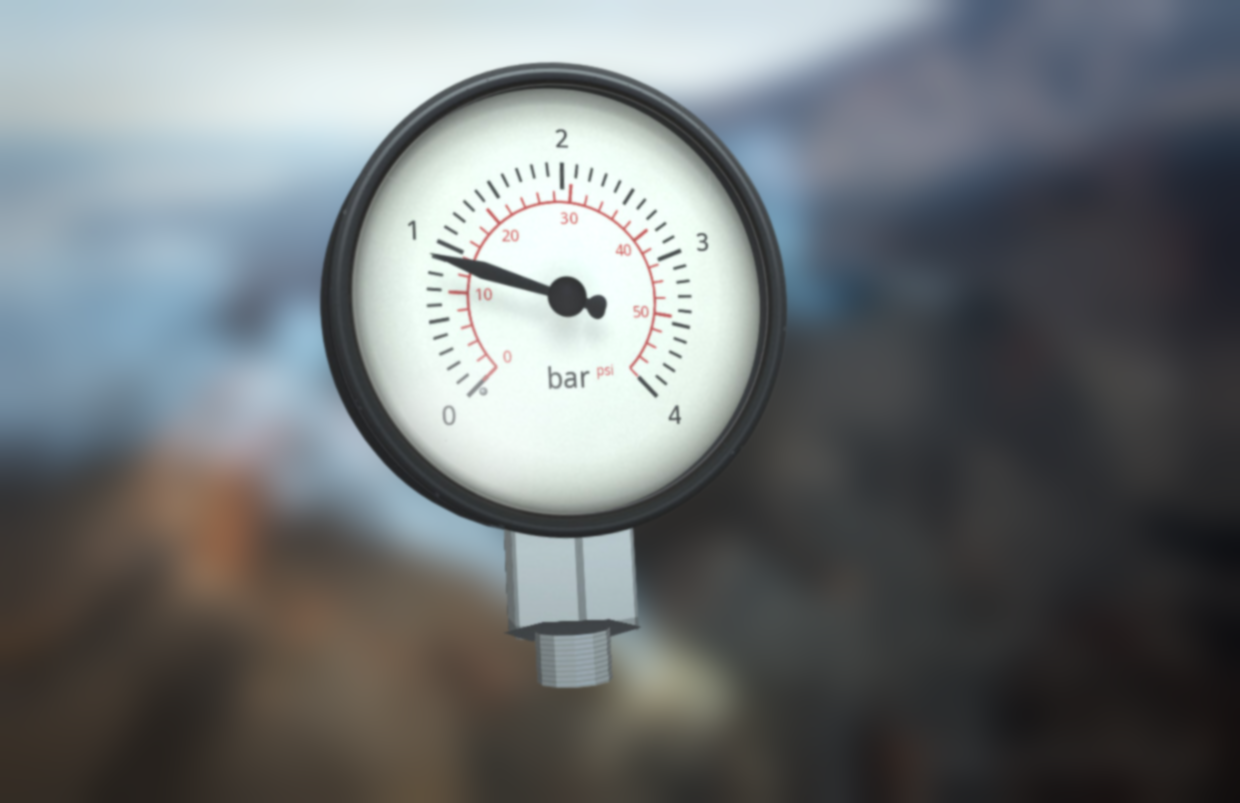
0.9 bar
